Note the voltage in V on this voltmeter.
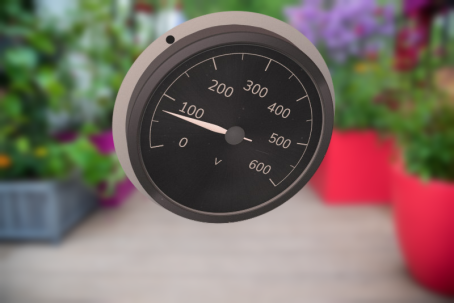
75 V
